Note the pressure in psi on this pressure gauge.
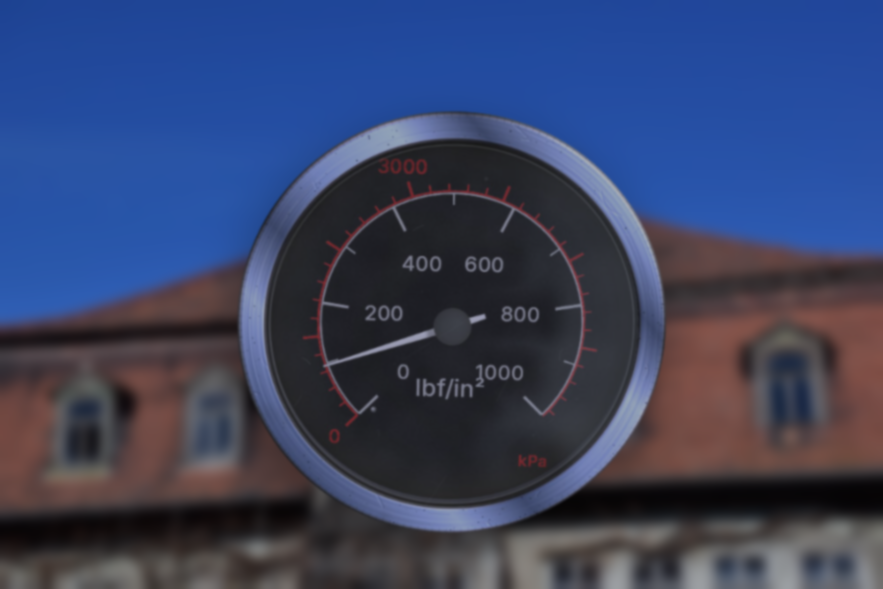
100 psi
